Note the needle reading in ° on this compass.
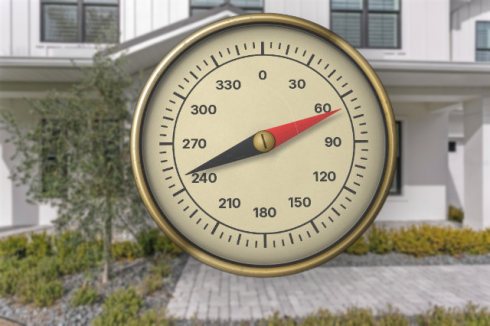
67.5 °
